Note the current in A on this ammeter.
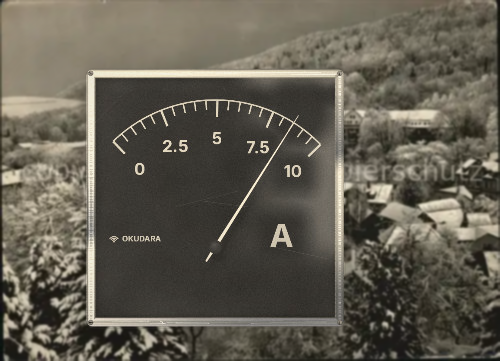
8.5 A
